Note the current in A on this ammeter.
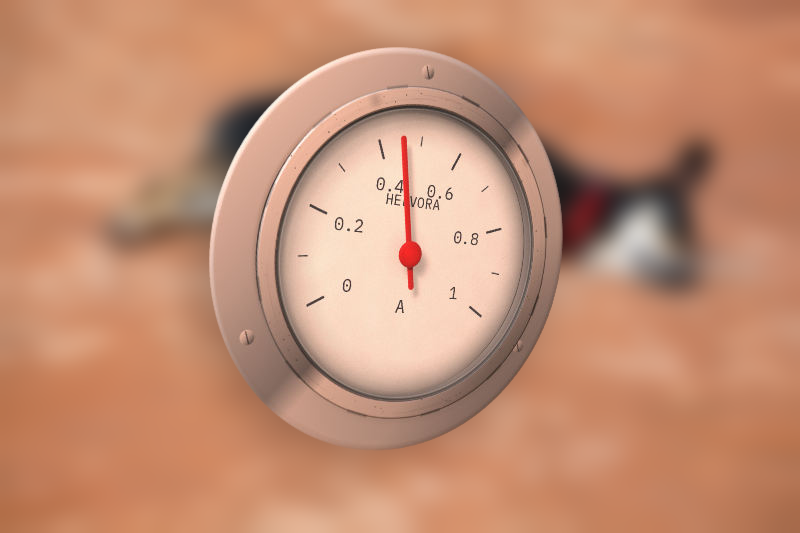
0.45 A
